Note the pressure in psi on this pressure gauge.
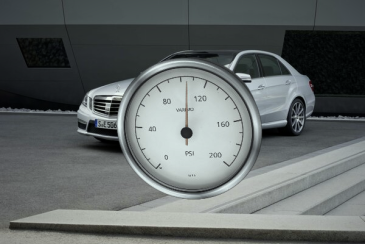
105 psi
